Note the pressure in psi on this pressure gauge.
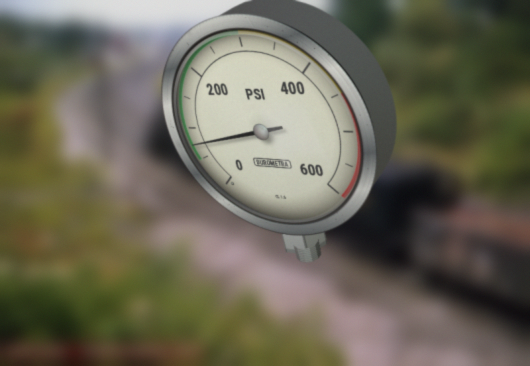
75 psi
